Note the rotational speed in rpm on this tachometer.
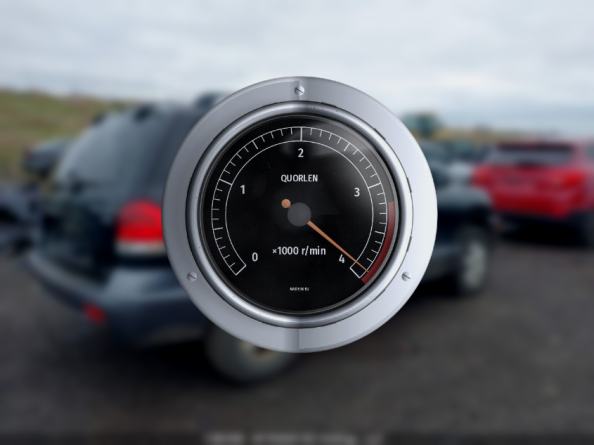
3900 rpm
